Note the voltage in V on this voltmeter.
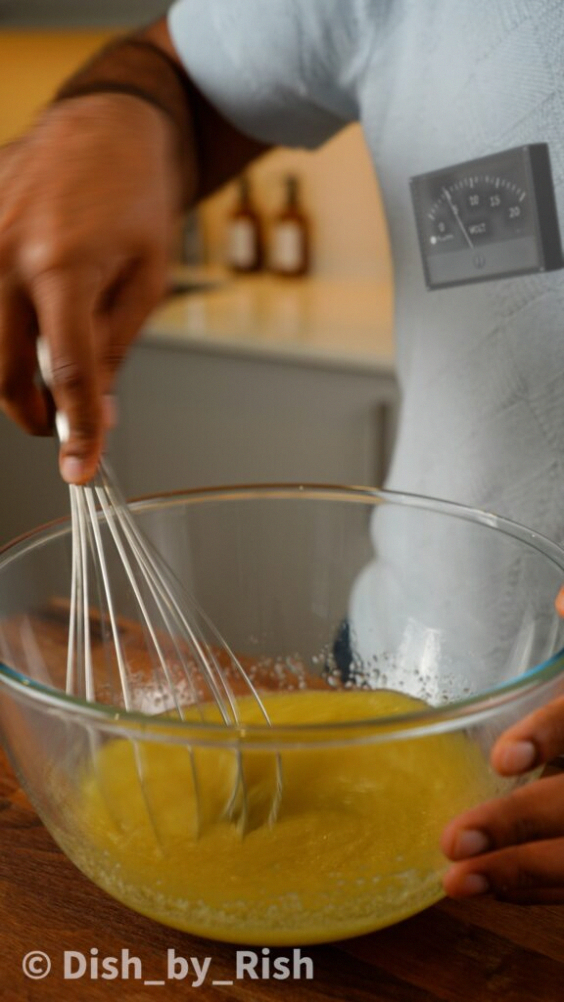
5 V
